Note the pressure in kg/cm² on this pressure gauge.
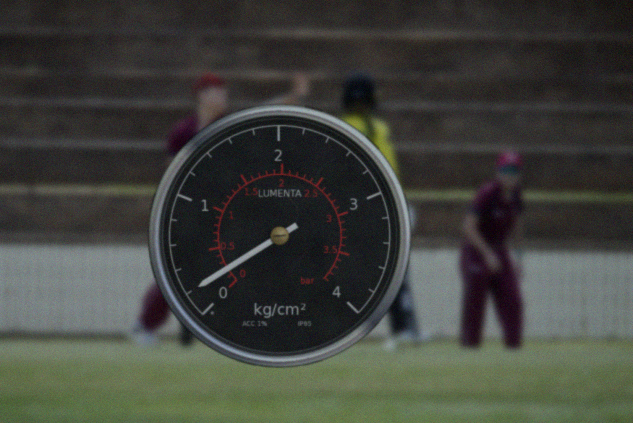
0.2 kg/cm²
